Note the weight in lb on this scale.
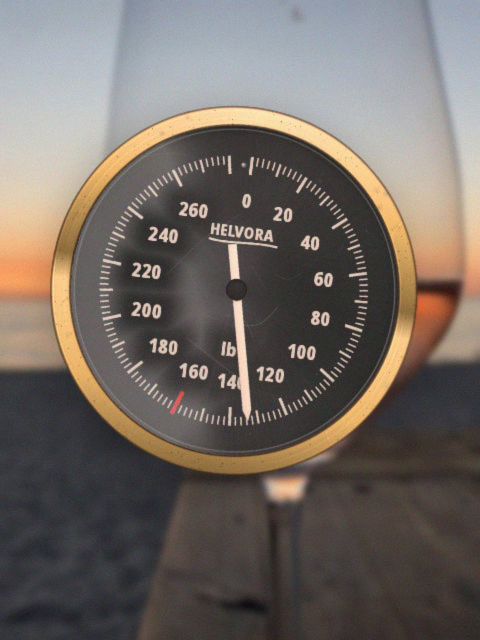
134 lb
